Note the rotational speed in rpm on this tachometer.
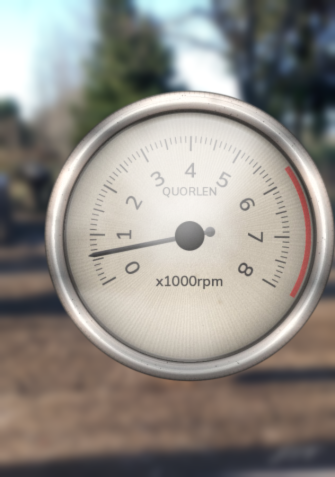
600 rpm
